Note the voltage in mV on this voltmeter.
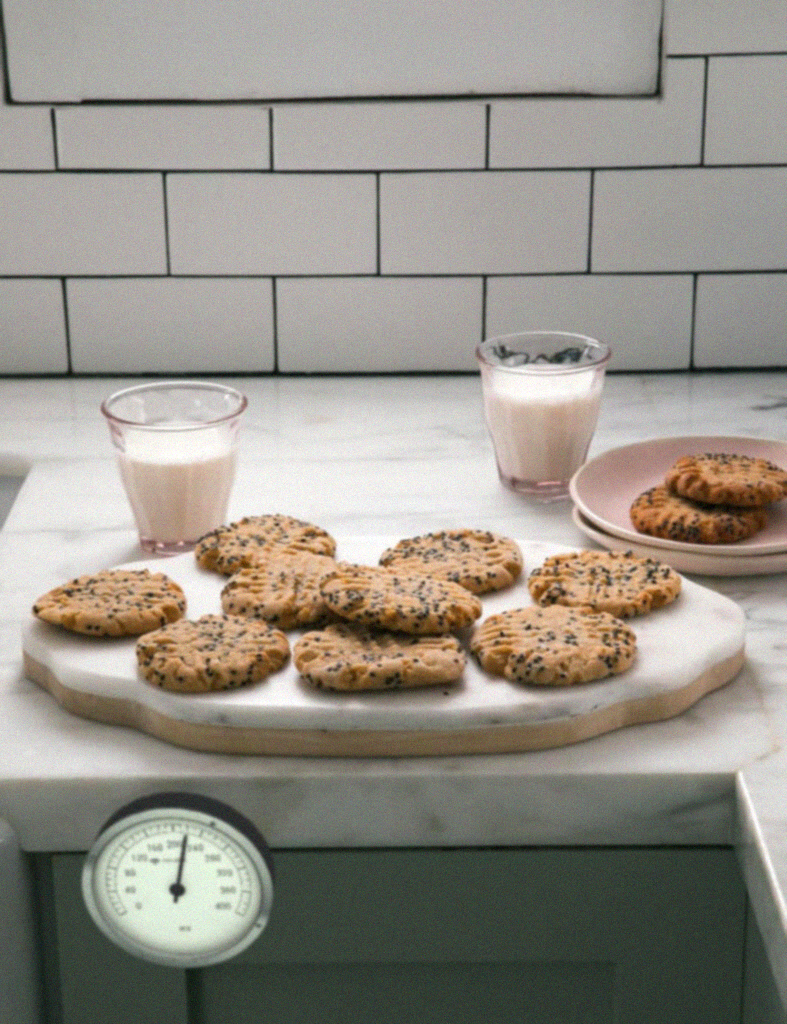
220 mV
